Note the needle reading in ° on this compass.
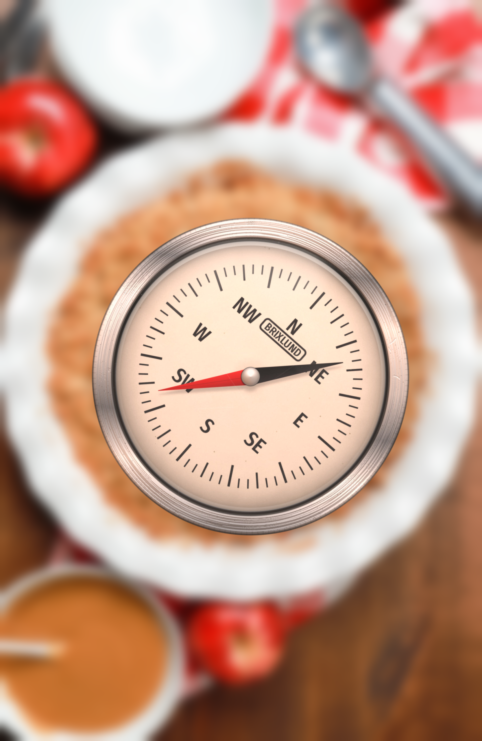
220 °
